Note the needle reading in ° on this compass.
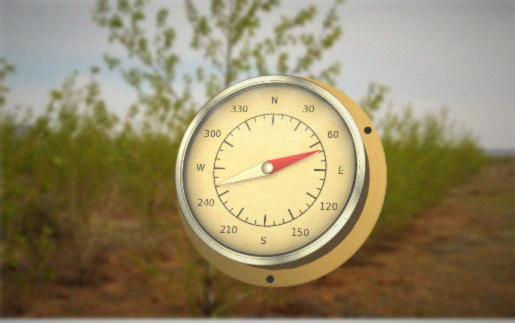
70 °
